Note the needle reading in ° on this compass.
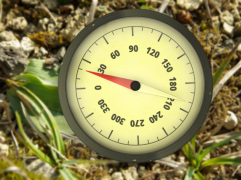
20 °
